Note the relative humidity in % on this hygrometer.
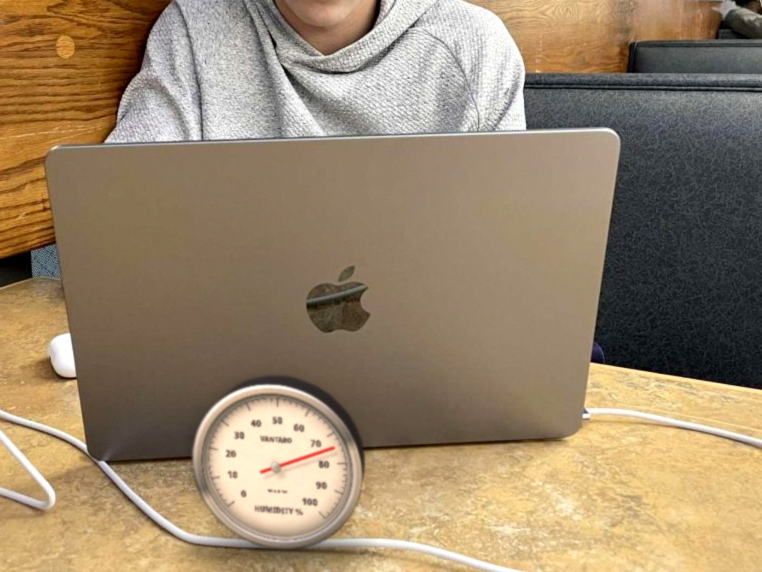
74 %
